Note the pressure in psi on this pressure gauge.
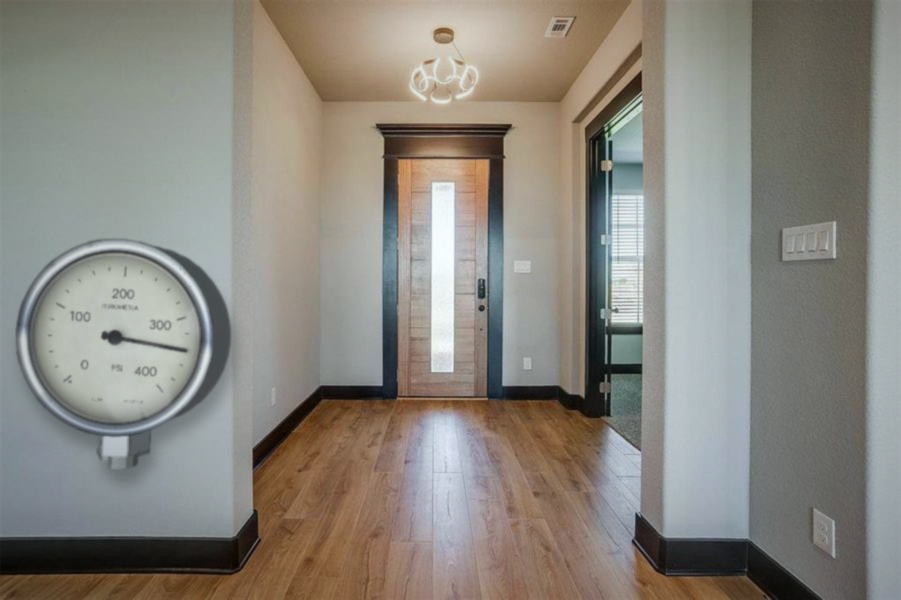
340 psi
